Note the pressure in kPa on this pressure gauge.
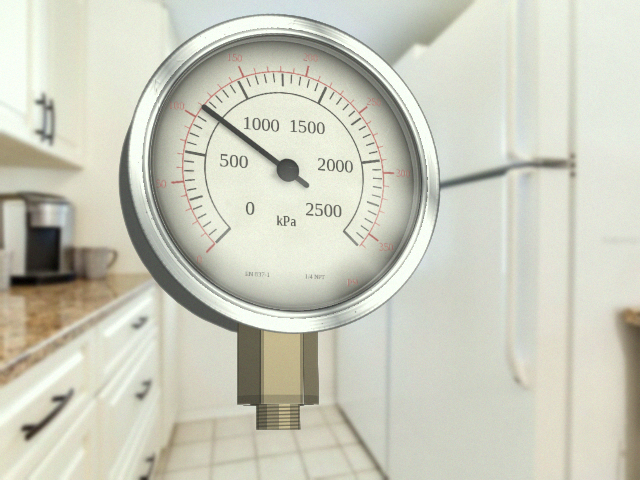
750 kPa
